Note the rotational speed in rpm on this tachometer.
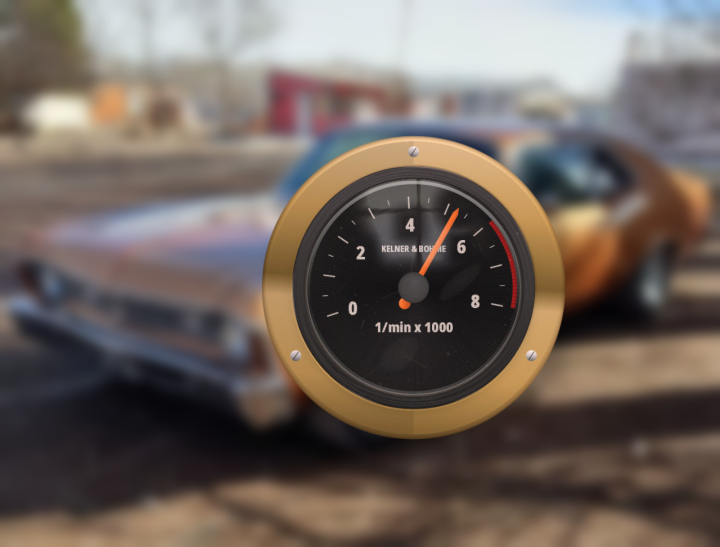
5250 rpm
